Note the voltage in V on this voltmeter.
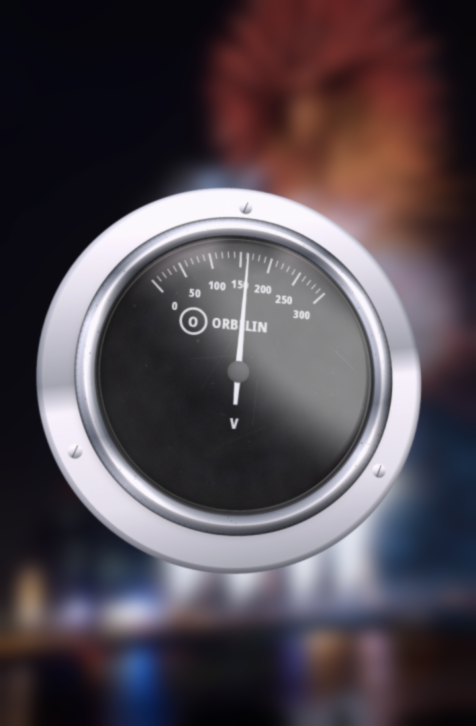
160 V
